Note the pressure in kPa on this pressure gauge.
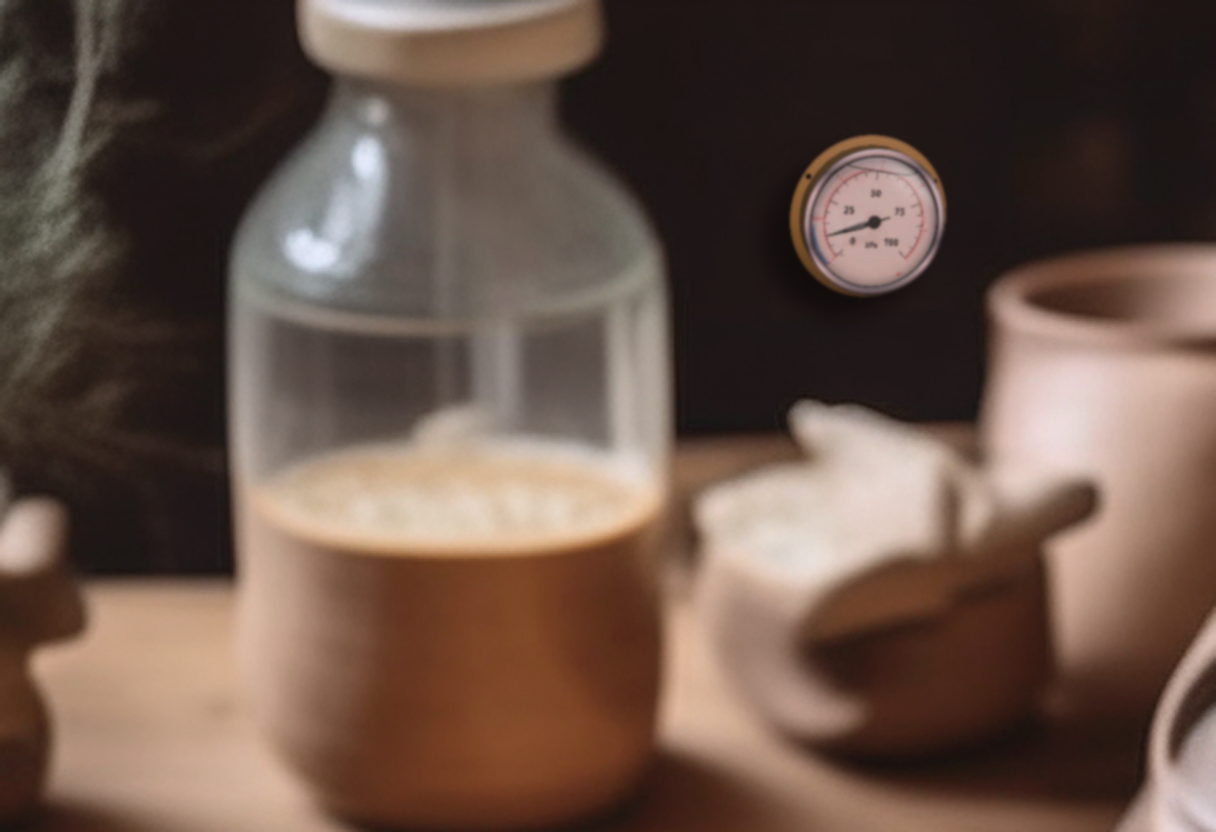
10 kPa
